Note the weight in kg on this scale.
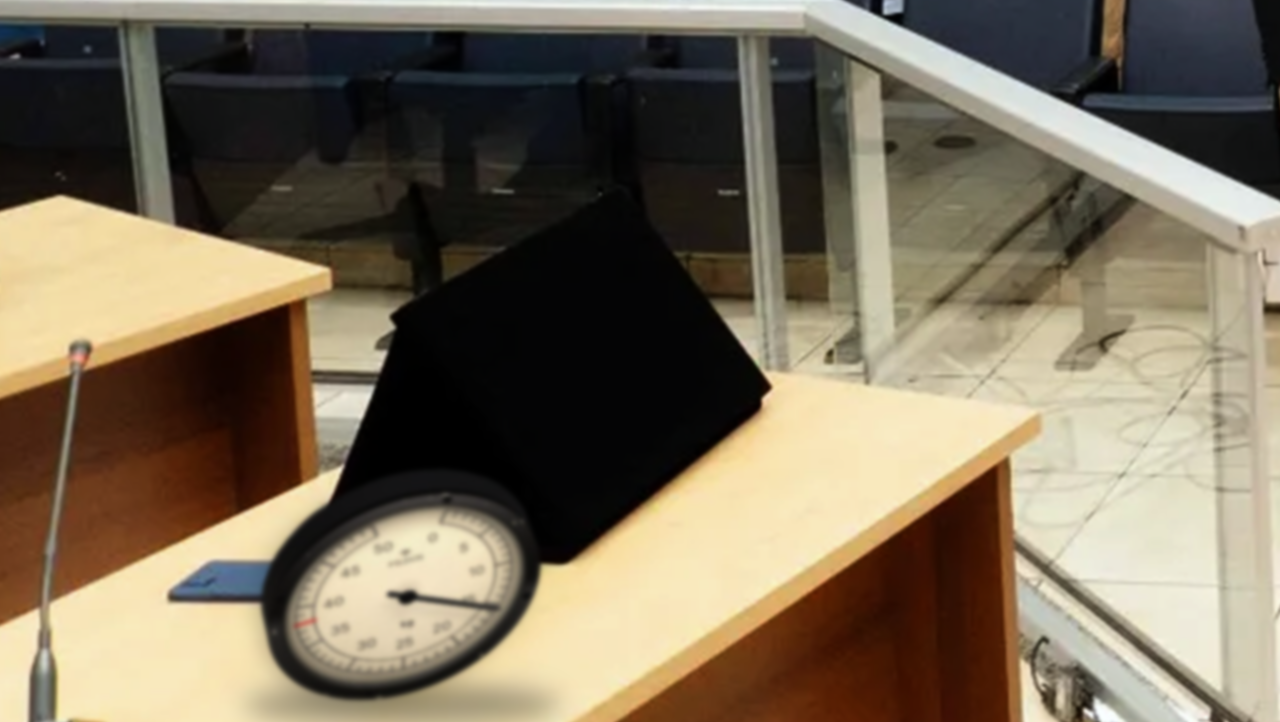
15 kg
